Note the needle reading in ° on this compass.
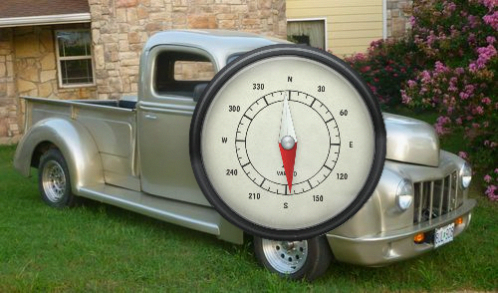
175 °
